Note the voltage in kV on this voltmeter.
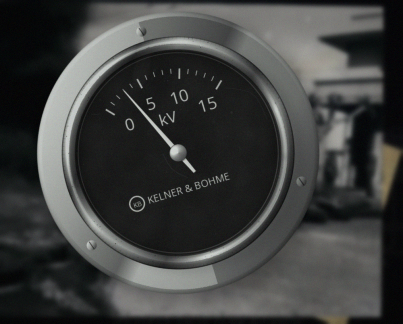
3 kV
